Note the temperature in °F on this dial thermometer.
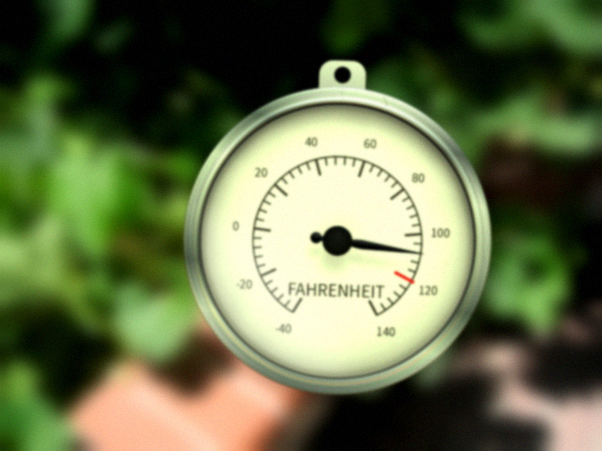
108 °F
